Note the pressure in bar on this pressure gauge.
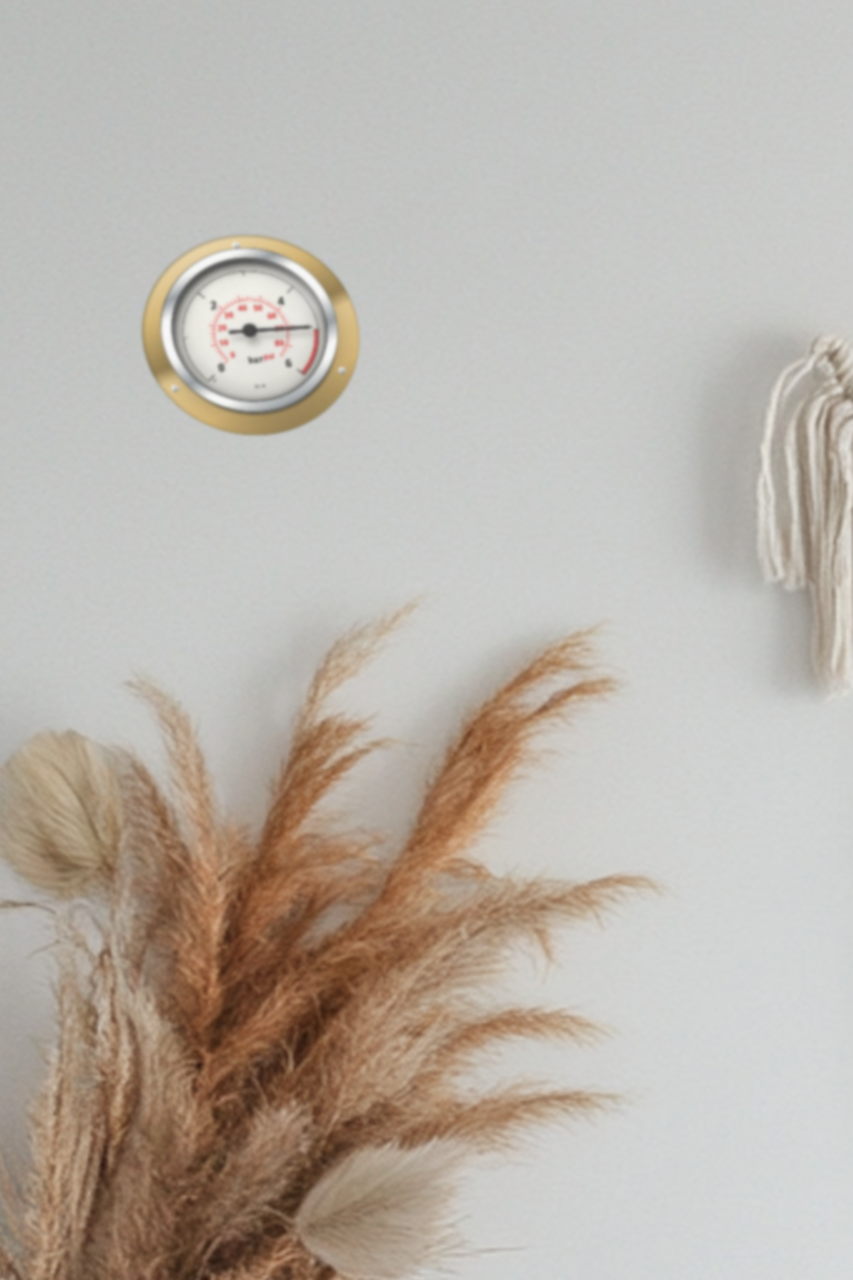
5 bar
